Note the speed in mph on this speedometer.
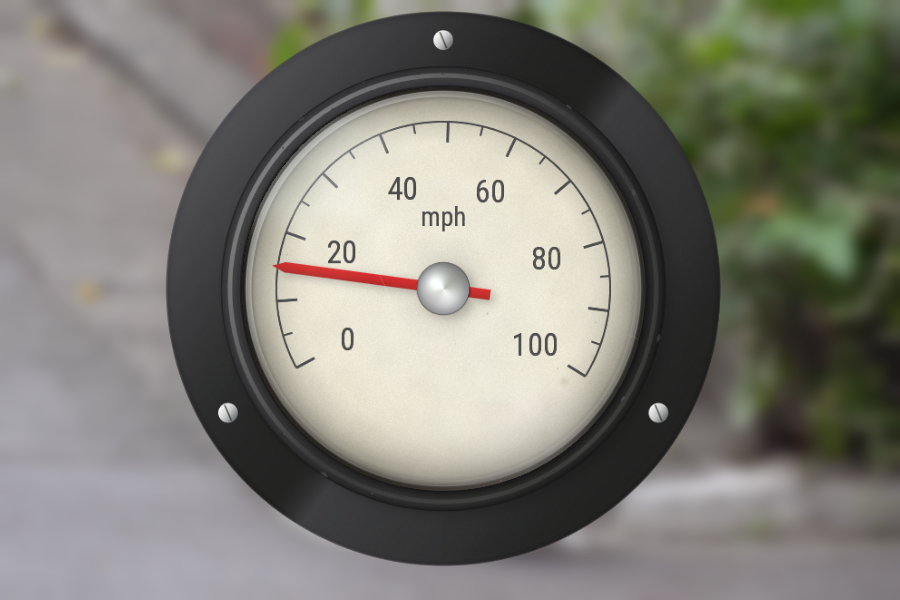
15 mph
